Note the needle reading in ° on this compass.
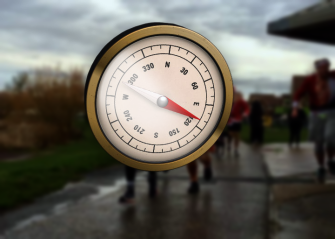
110 °
